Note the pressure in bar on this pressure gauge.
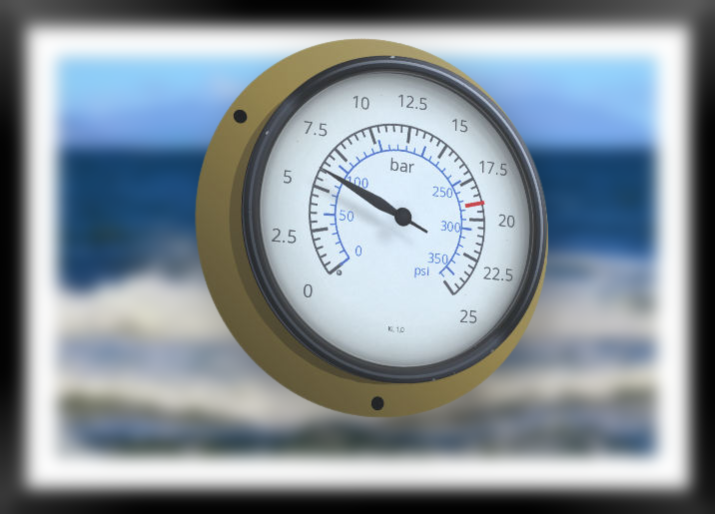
6 bar
